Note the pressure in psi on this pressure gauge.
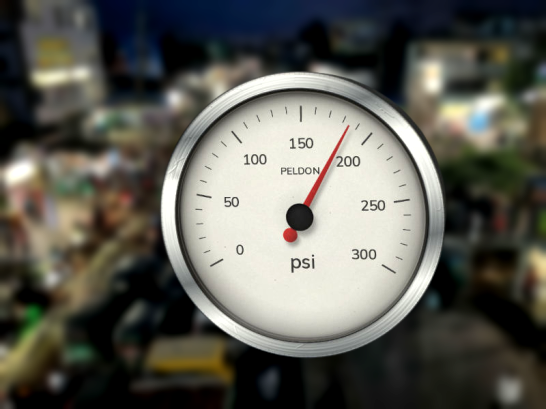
185 psi
